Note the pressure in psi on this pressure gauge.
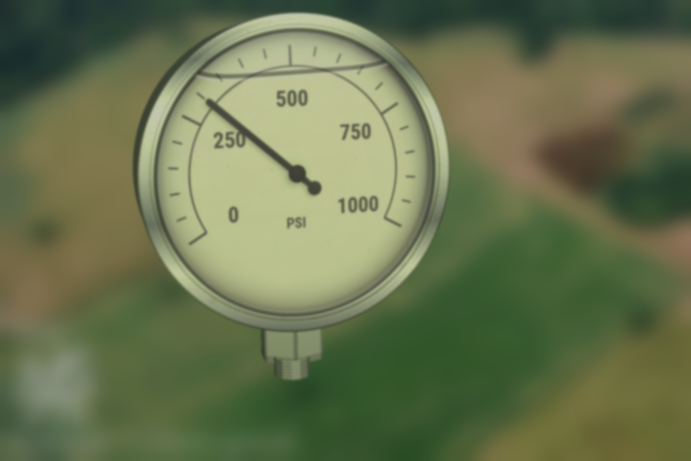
300 psi
